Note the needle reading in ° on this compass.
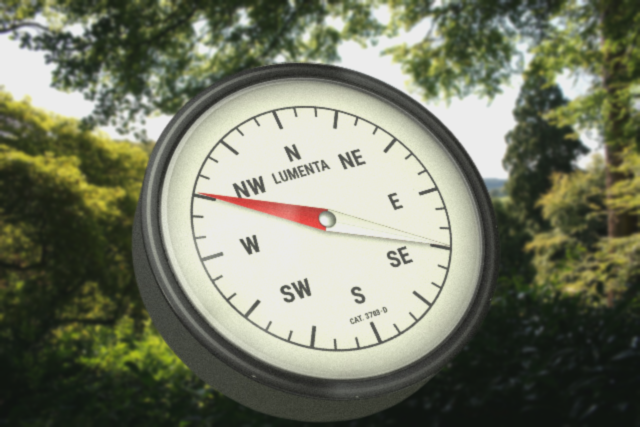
300 °
